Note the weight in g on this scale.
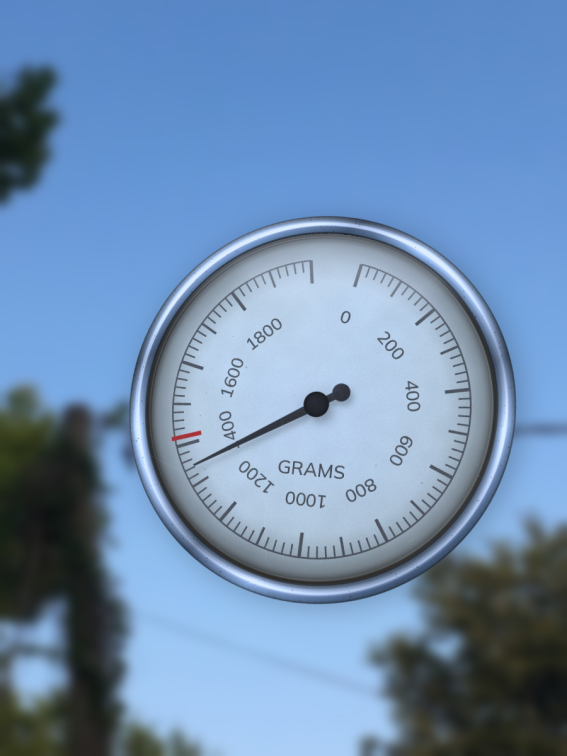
1340 g
